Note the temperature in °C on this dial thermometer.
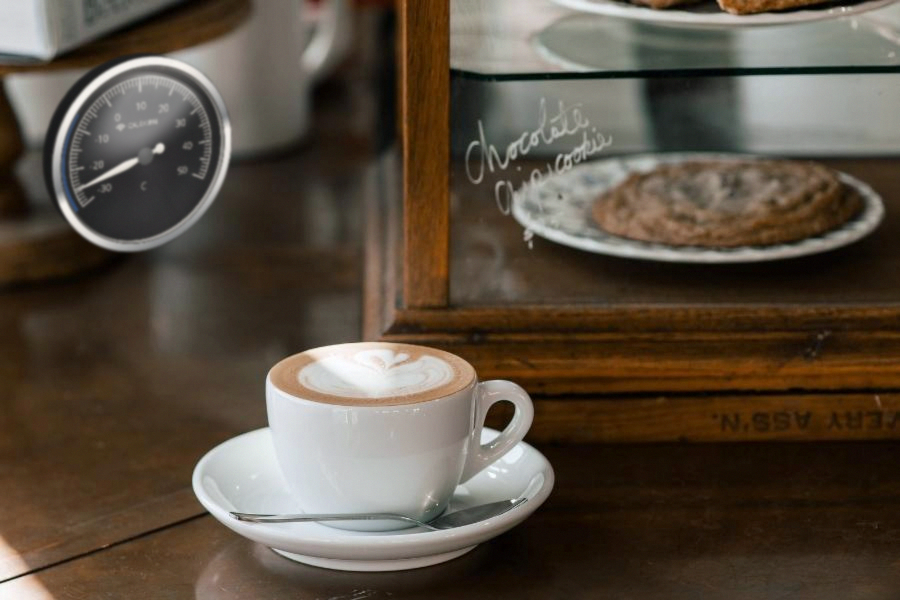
-25 °C
